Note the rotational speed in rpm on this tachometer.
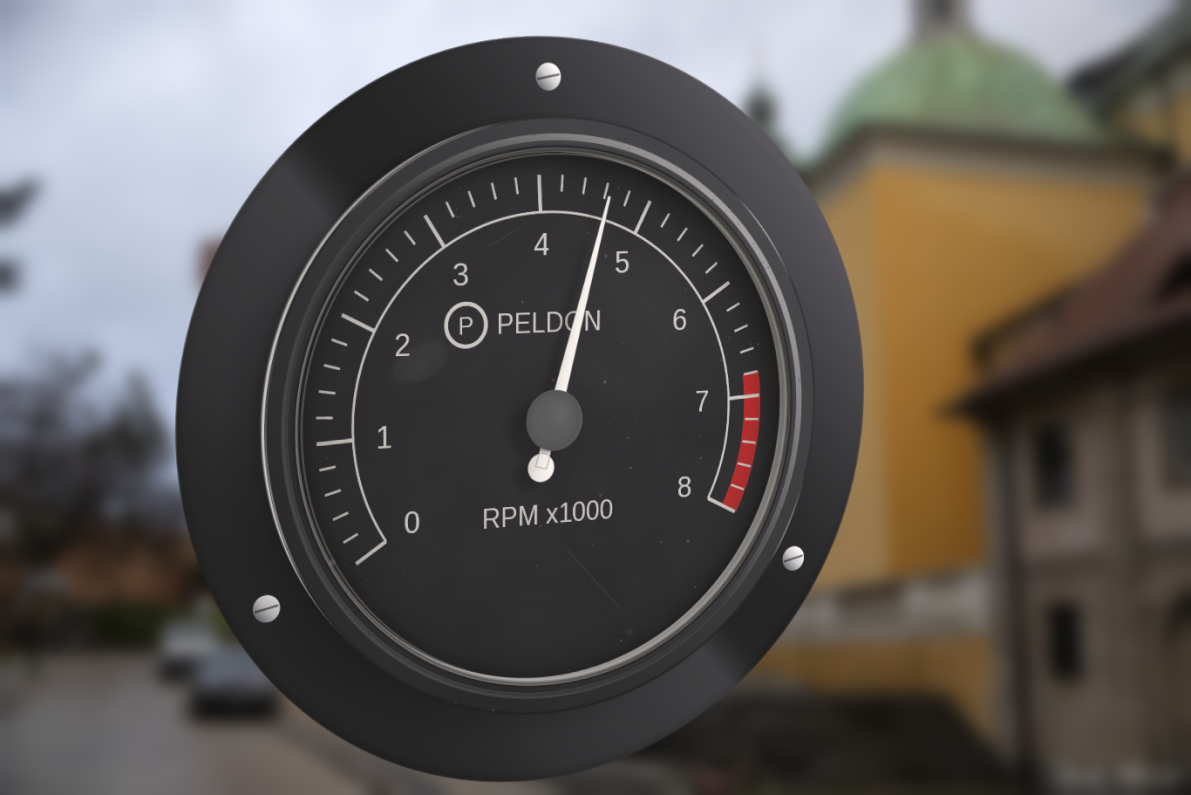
4600 rpm
